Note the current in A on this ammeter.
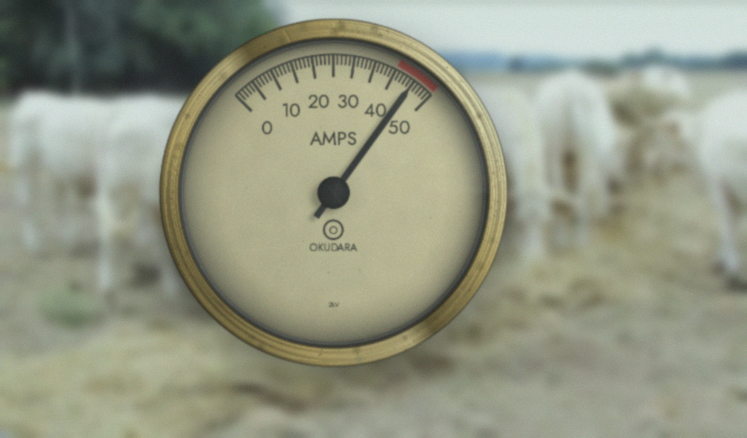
45 A
